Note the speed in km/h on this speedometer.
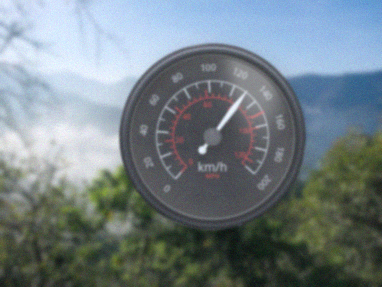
130 km/h
